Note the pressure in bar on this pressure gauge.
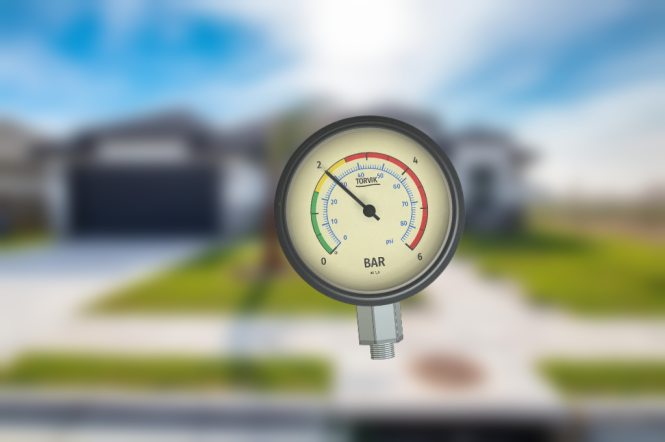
2 bar
